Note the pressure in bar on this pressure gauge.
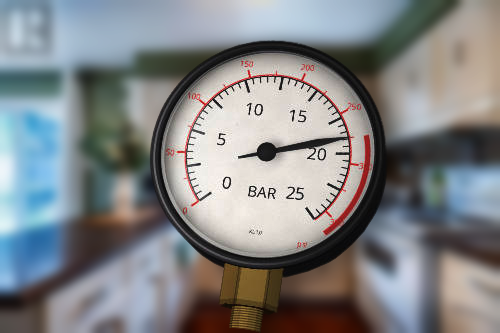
19 bar
